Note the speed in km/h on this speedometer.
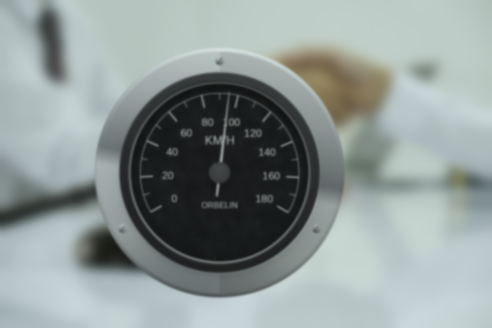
95 km/h
